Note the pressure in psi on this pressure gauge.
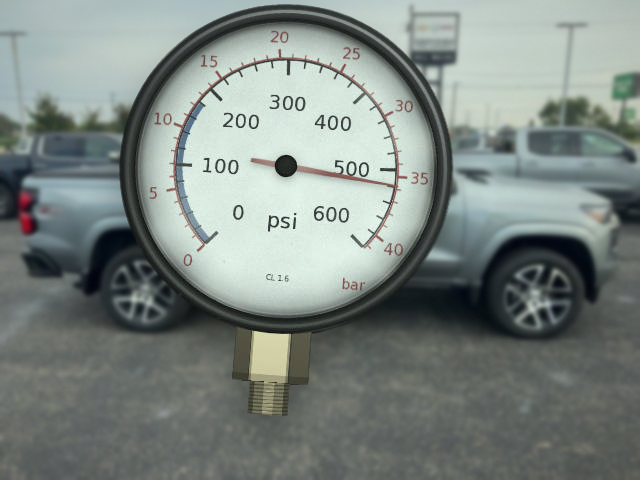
520 psi
